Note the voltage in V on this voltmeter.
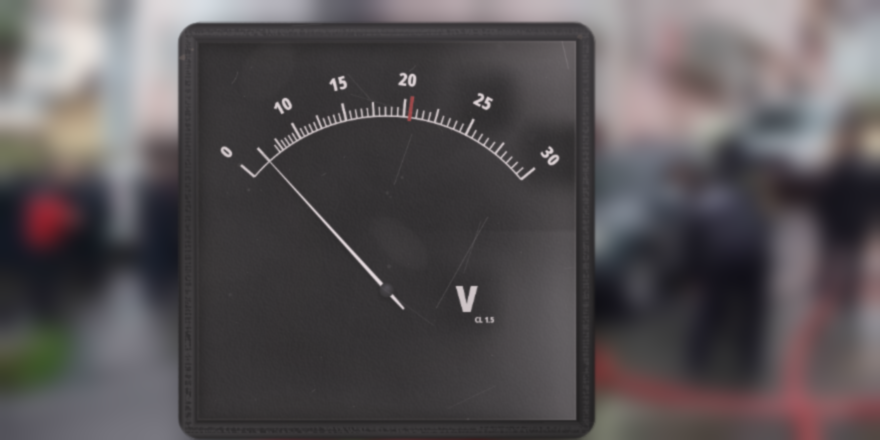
5 V
